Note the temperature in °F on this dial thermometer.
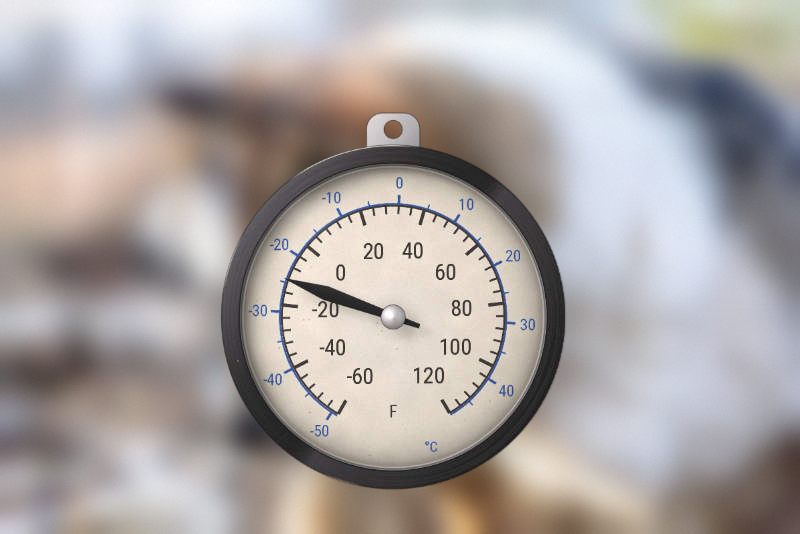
-12 °F
